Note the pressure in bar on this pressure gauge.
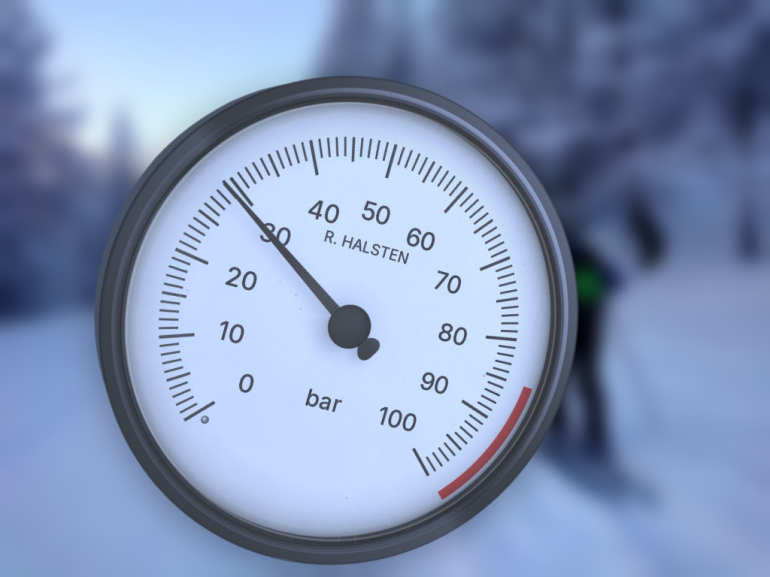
29 bar
